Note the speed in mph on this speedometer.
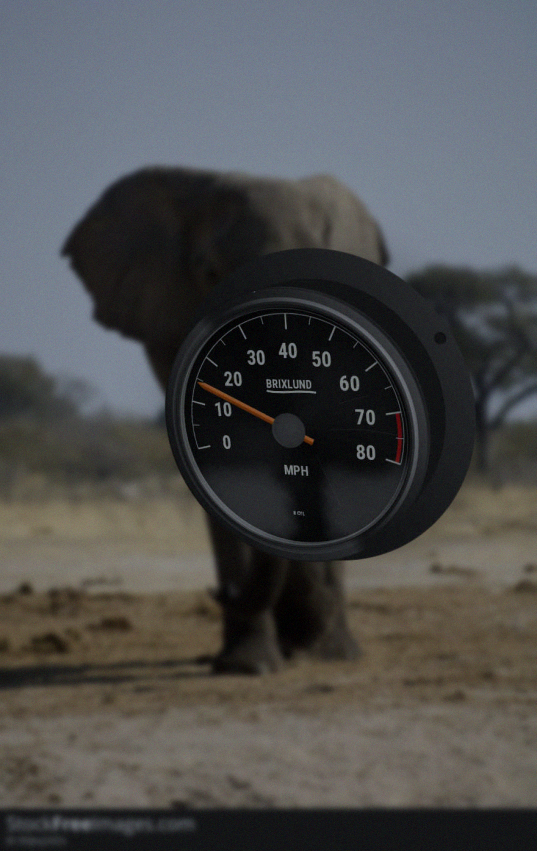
15 mph
